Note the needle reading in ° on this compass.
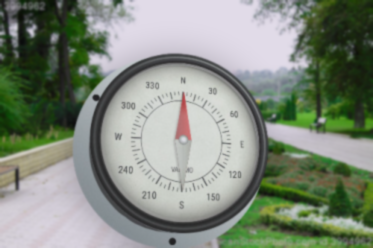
0 °
